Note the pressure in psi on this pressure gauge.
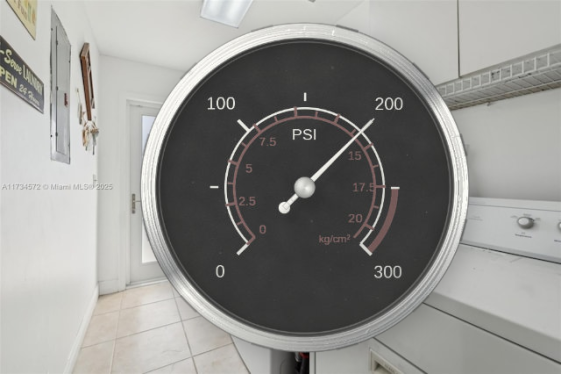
200 psi
